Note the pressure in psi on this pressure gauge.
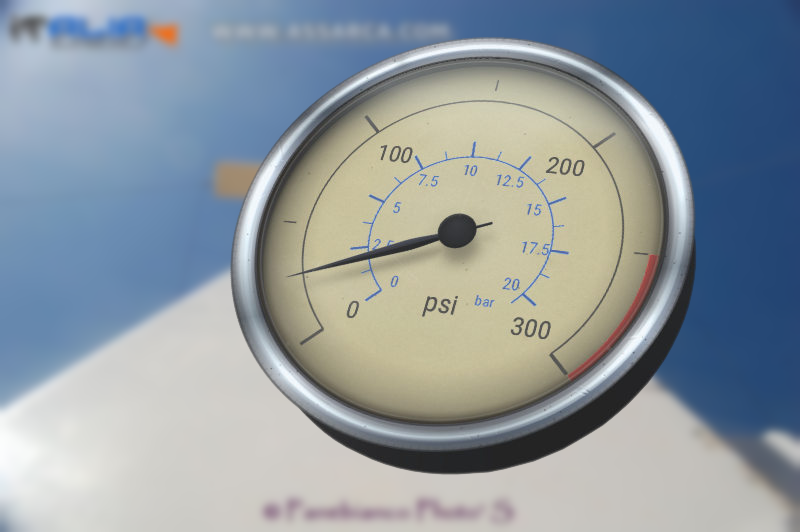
25 psi
